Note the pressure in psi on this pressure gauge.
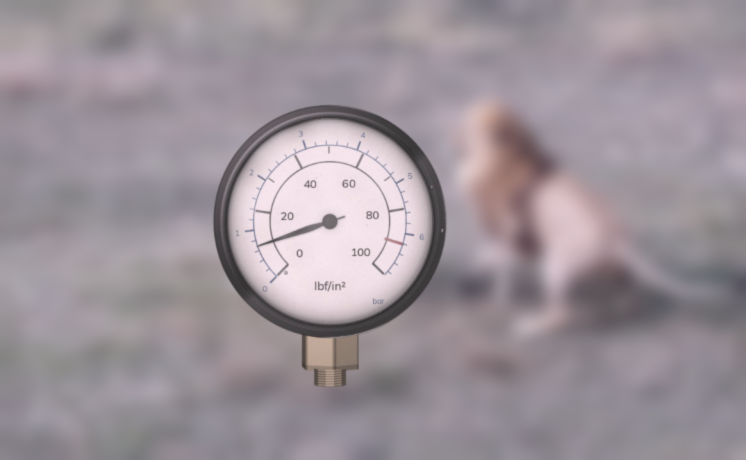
10 psi
